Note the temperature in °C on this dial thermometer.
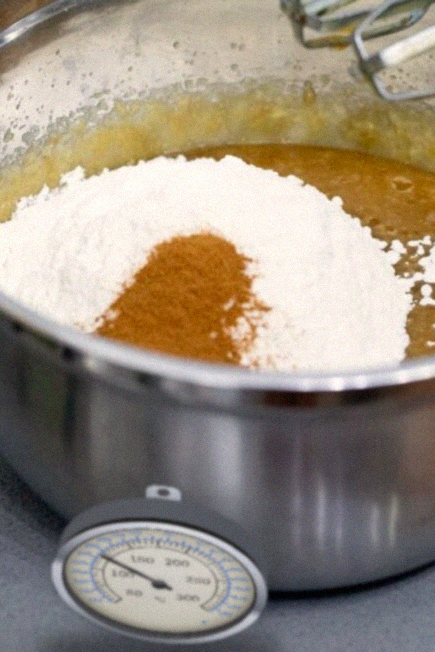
125 °C
